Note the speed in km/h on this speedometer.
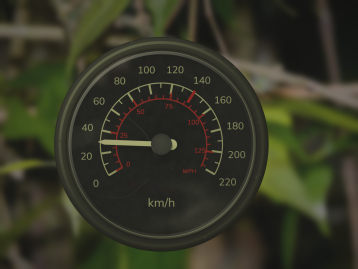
30 km/h
